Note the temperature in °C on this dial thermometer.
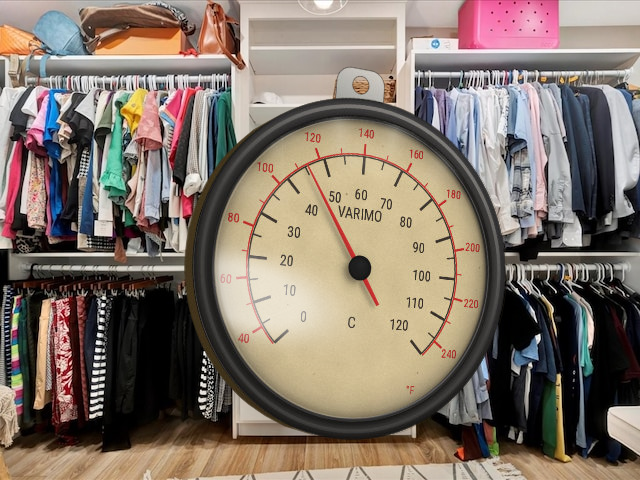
45 °C
